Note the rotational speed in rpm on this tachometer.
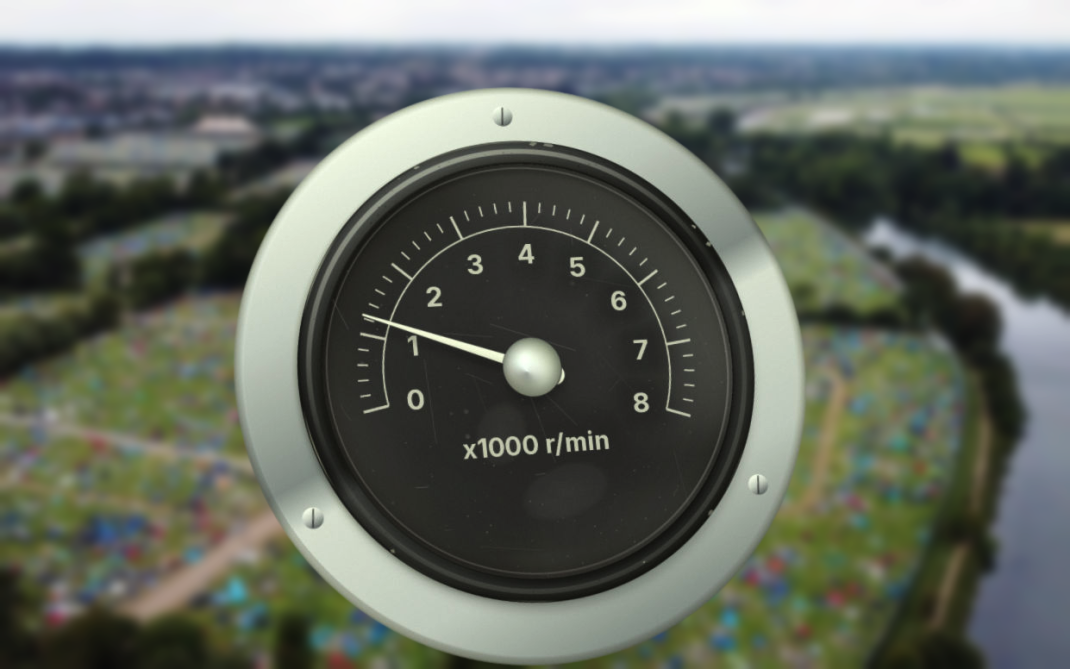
1200 rpm
